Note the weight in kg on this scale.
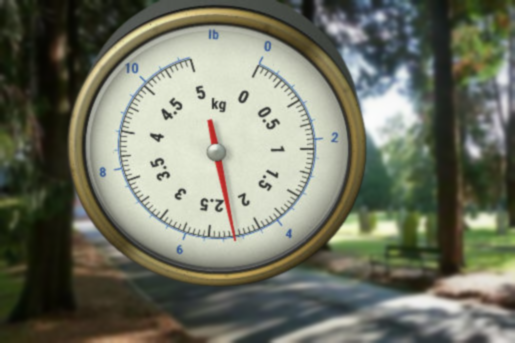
2.25 kg
